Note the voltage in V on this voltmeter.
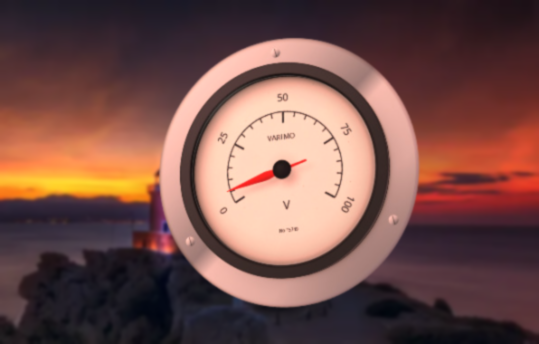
5 V
